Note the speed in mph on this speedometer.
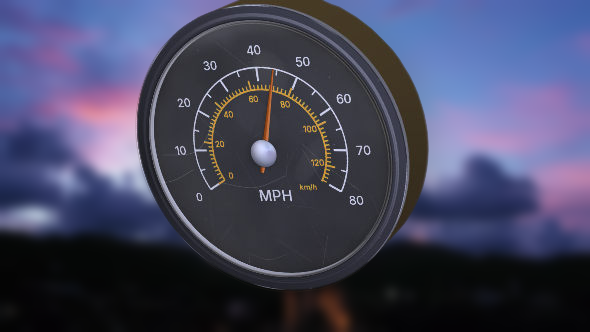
45 mph
